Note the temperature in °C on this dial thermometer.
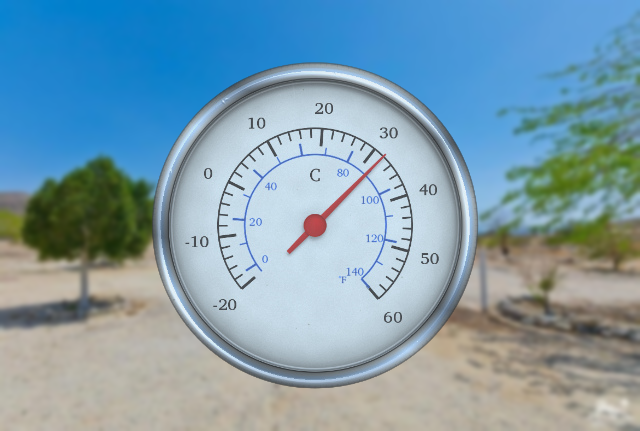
32 °C
